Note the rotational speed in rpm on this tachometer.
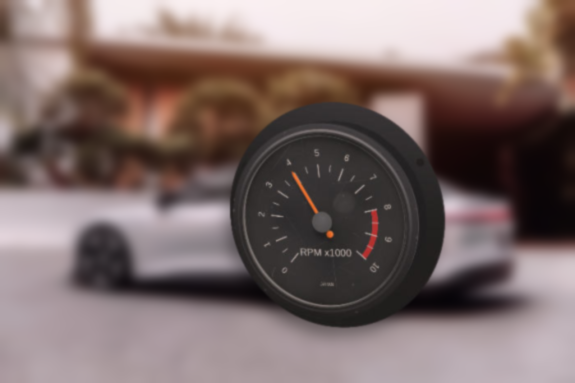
4000 rpm
